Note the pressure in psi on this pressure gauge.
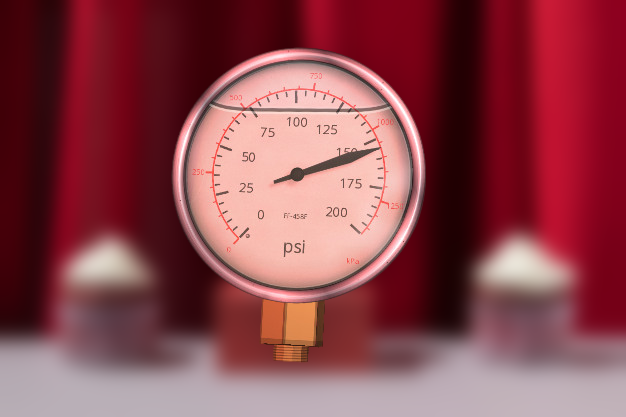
155 psi
